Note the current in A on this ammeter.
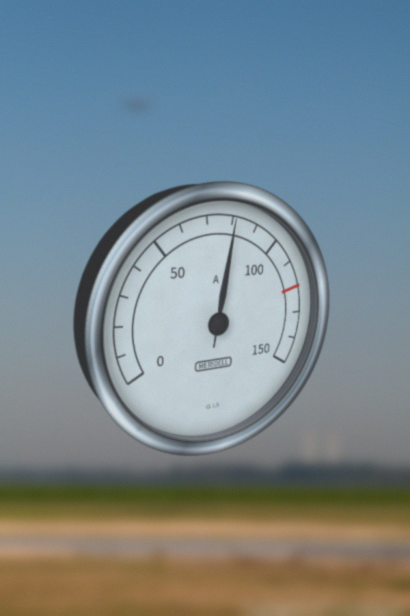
80 A
